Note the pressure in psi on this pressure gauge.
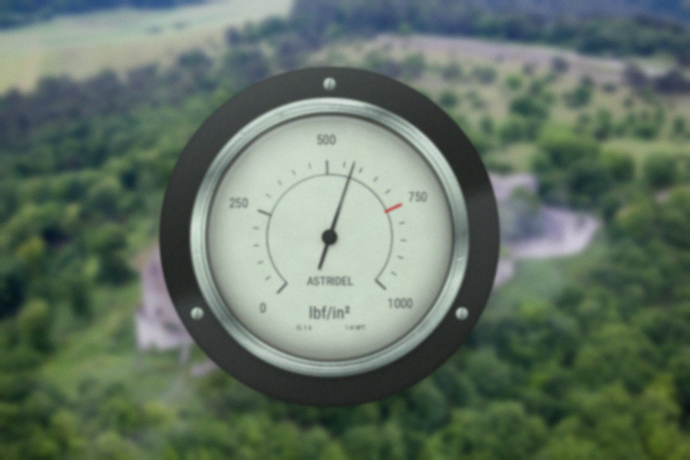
575 psi
